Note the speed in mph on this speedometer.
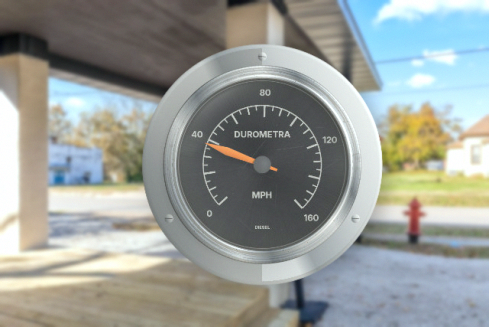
37.5 mph
